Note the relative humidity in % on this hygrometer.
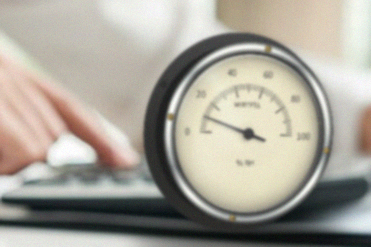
10 %
